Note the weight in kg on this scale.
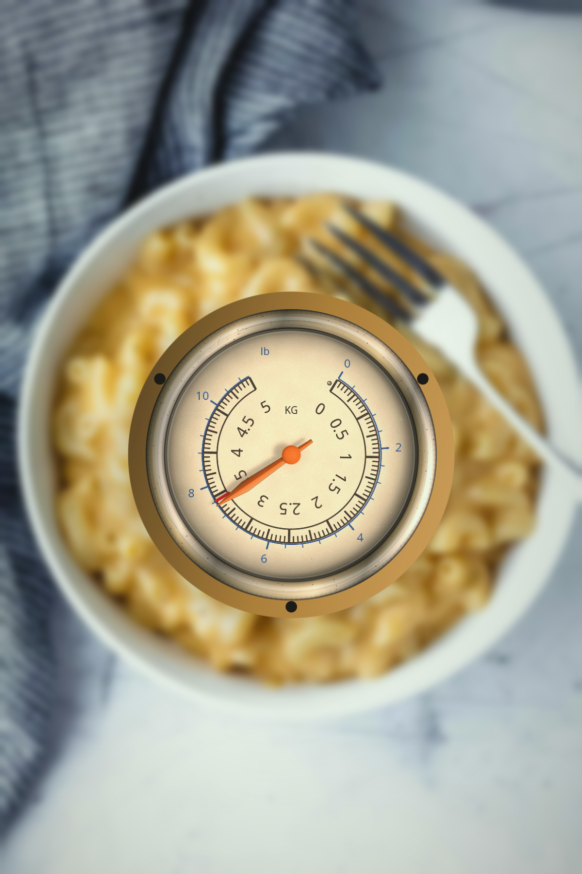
3.4 kg
